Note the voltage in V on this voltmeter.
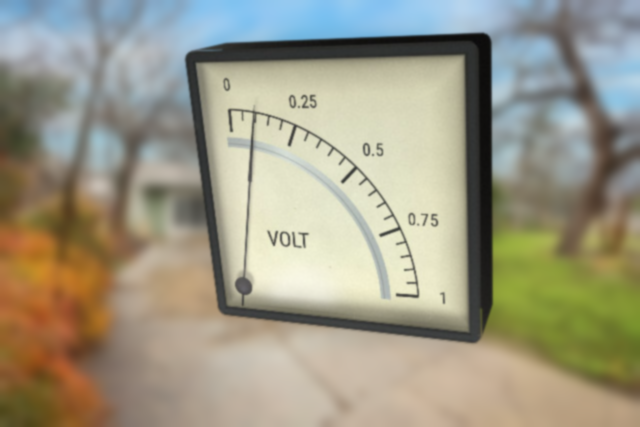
0.1 V
